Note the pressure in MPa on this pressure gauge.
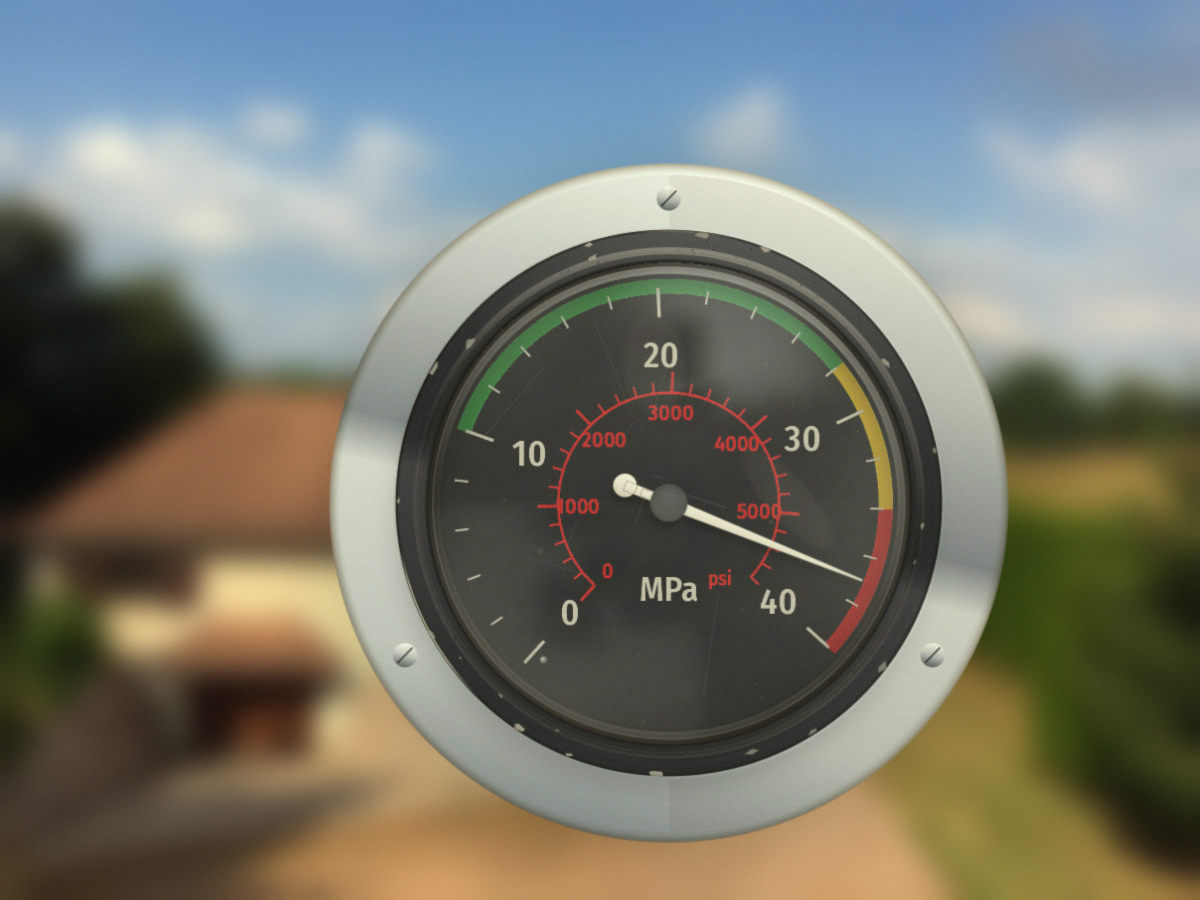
37 MPa
